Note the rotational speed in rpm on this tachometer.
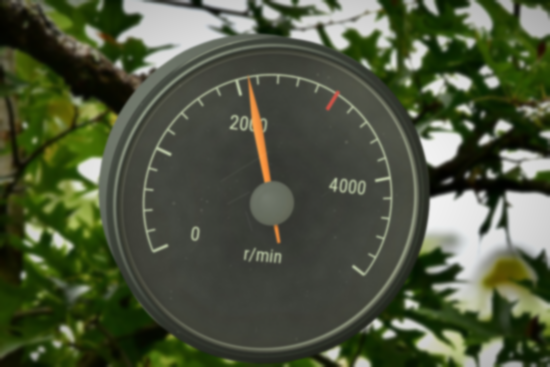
2100 rpm
